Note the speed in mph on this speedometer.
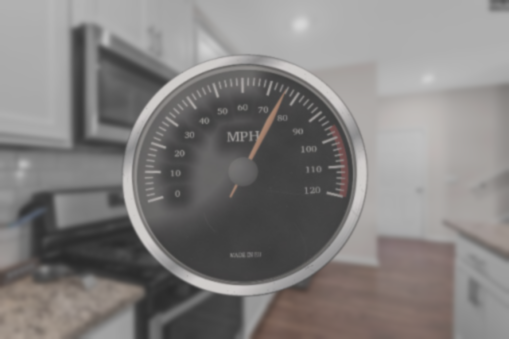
76 mph
